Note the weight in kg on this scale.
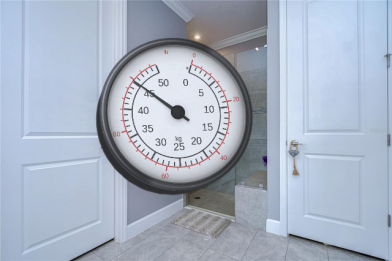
45 kg
